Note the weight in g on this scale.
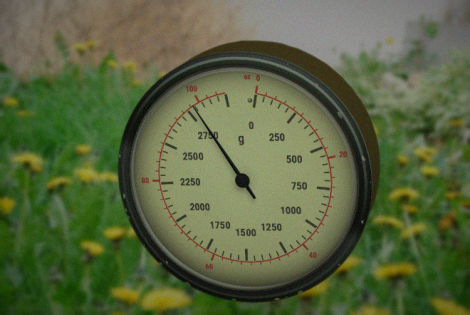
2800 g
